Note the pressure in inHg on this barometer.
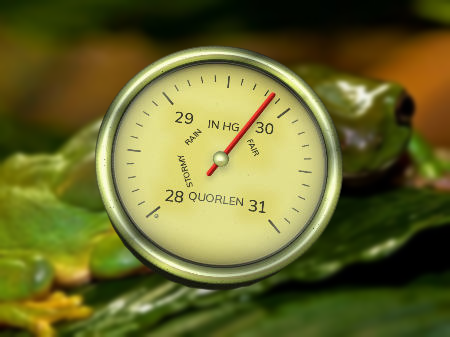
29.85 inHg
